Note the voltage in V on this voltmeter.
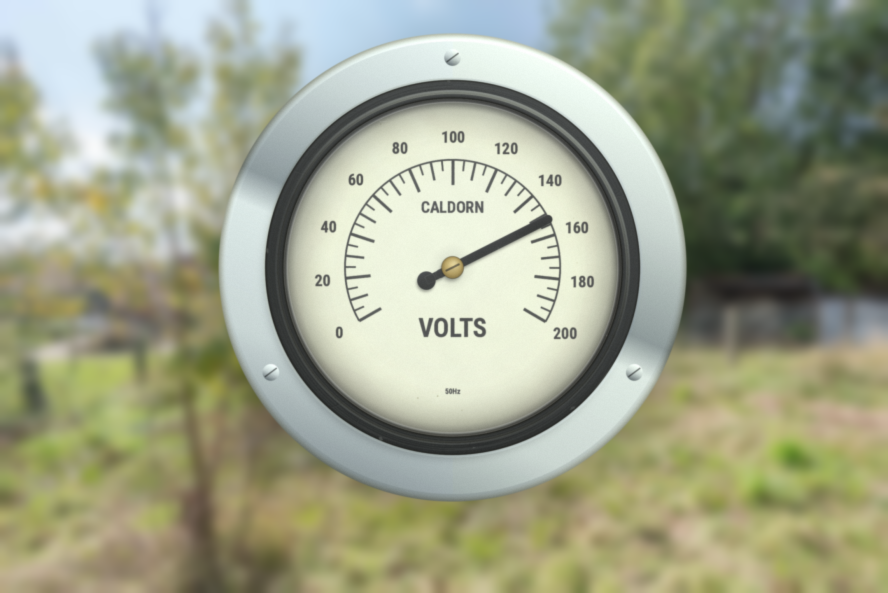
152.5 V
